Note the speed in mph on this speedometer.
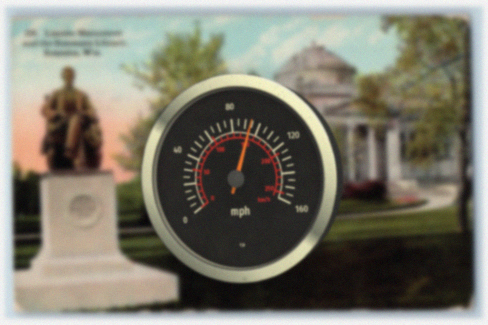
95 mph
